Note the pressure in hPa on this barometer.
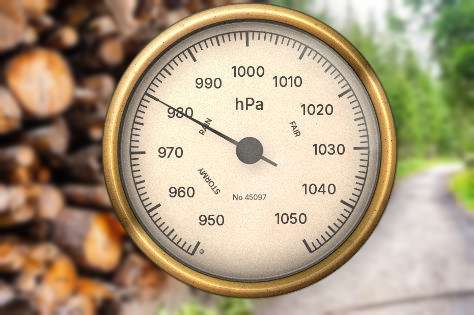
980 hPa
